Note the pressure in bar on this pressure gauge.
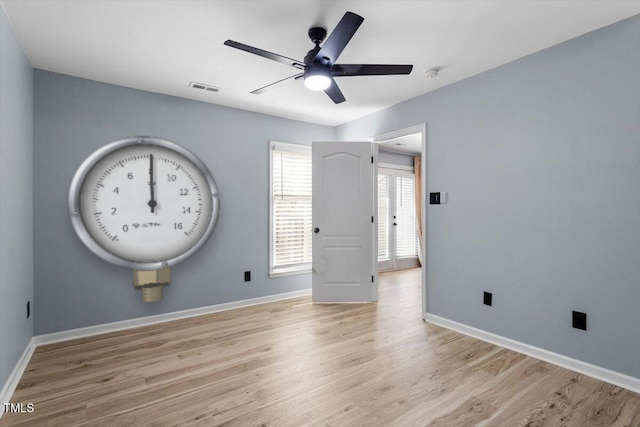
8 bar
